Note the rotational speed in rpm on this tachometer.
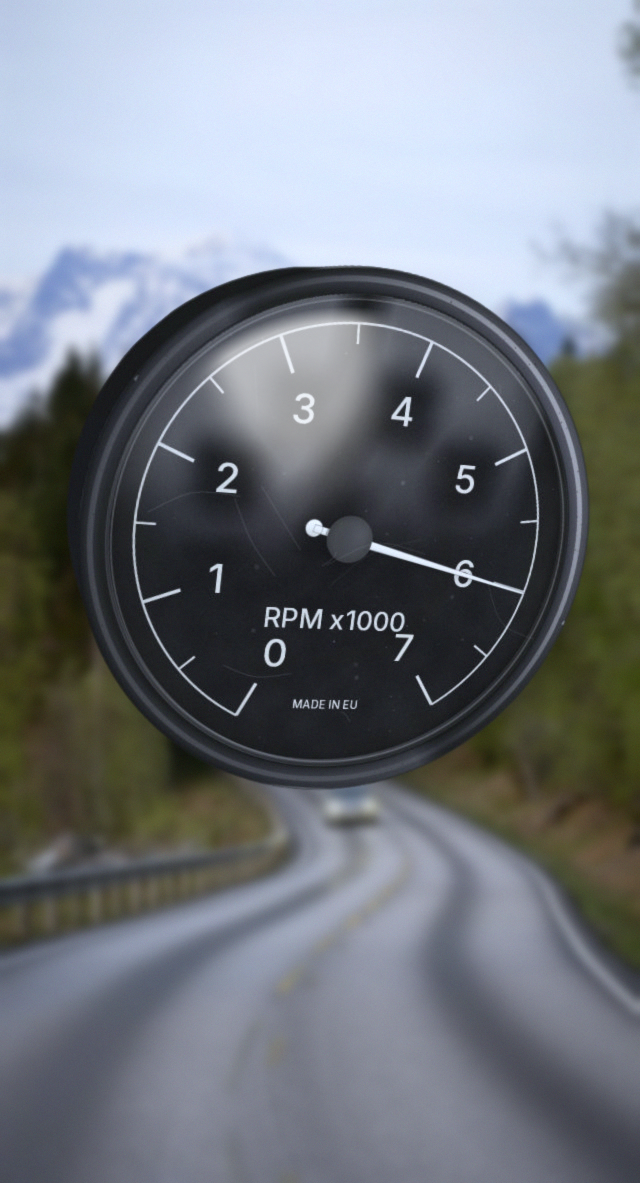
6000 rpm
